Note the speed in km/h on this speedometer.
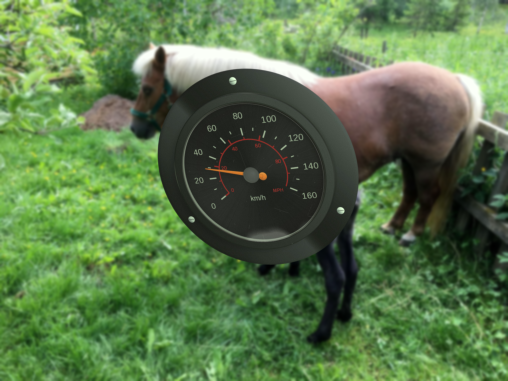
30 km/h
